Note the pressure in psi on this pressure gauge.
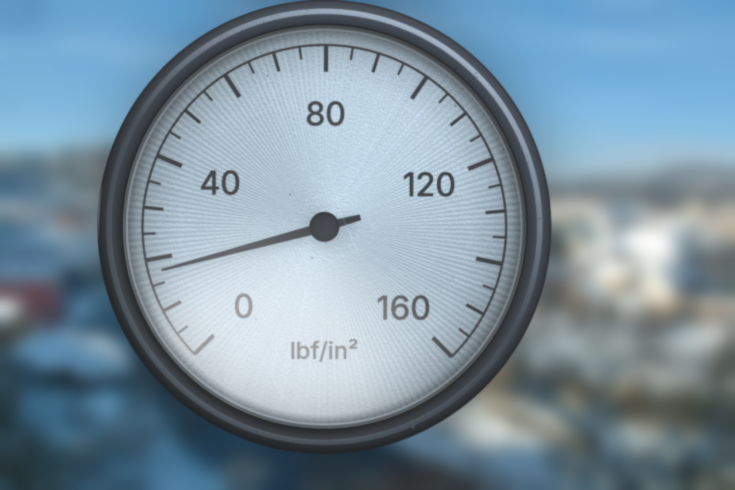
17.5 psi
